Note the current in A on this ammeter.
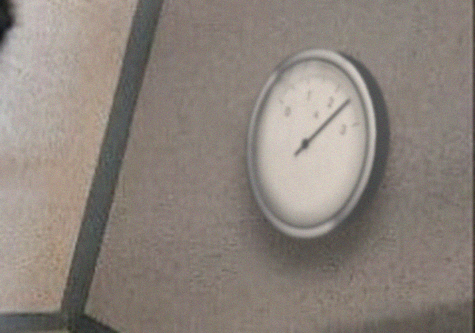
2.5 A
